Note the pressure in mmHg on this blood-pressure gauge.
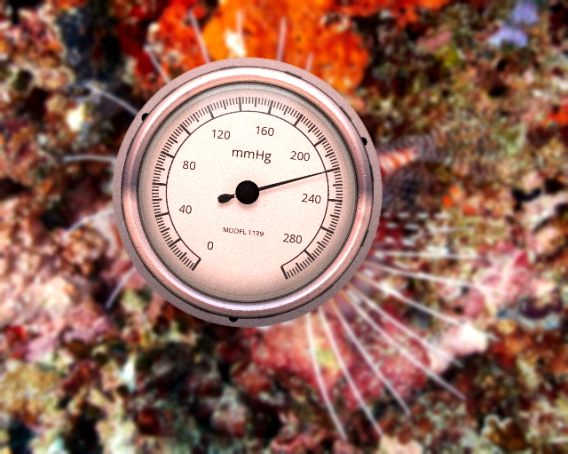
220 mmHg
